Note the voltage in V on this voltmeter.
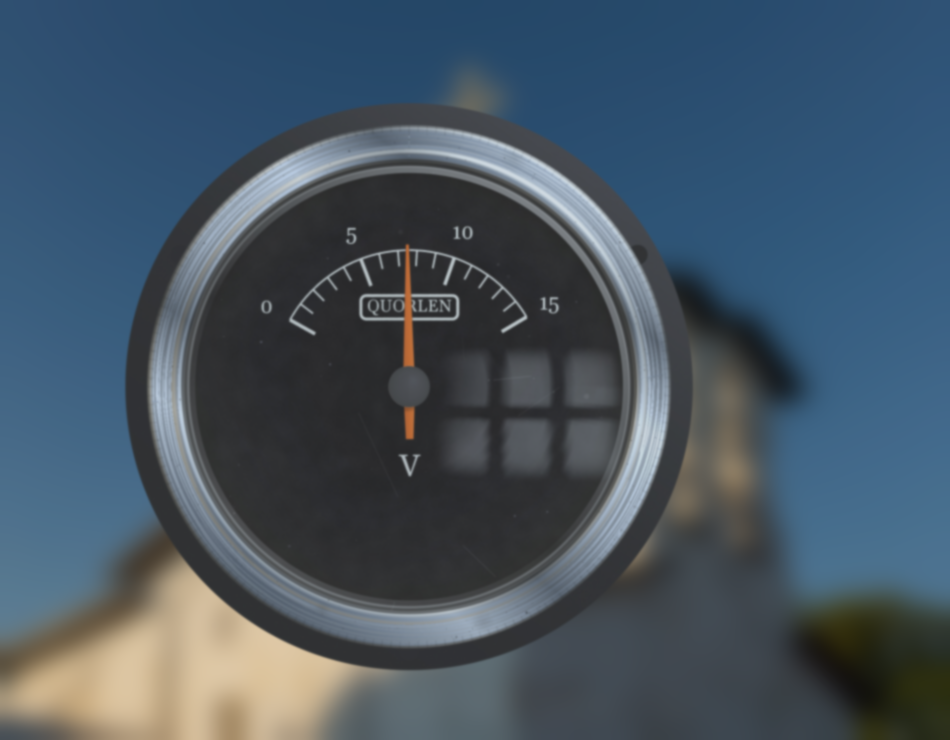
7.5 V
